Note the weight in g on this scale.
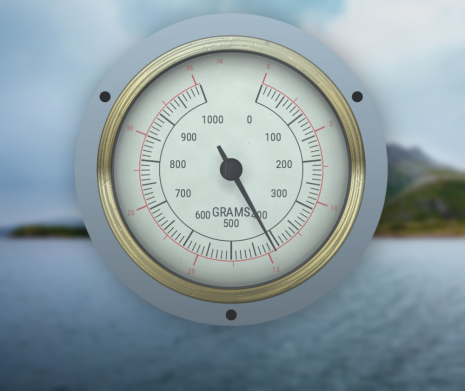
410 g
